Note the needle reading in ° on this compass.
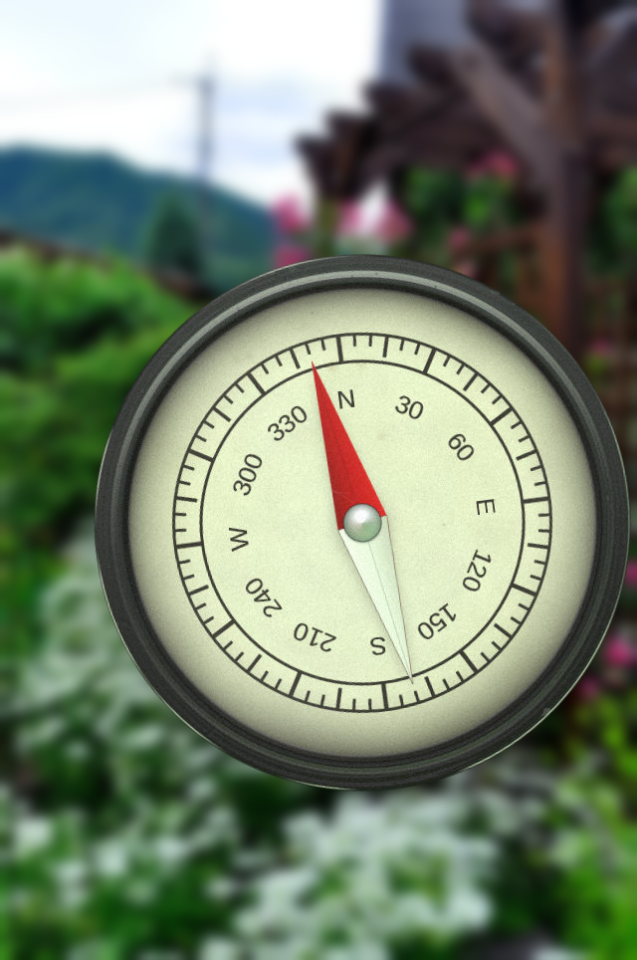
350 °
